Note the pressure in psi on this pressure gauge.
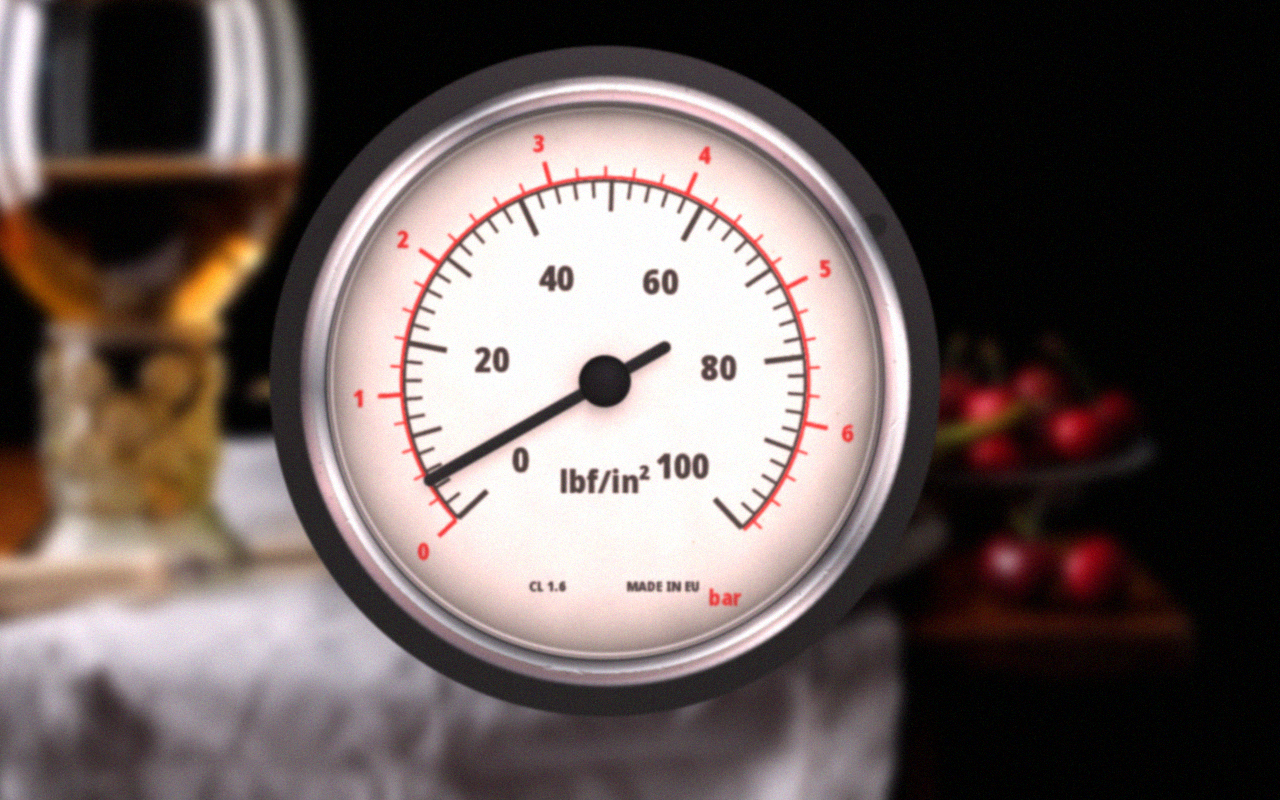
5 psi
